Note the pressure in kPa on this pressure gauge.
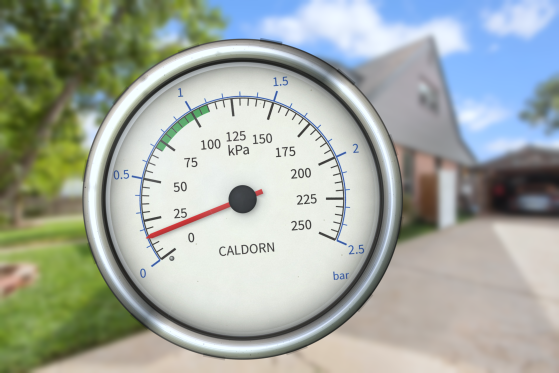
15 kPa
